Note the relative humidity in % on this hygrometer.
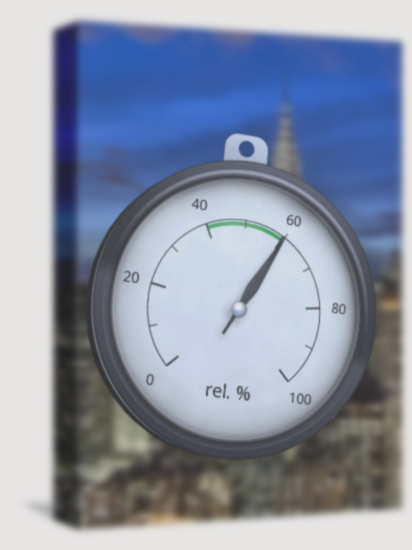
60 %
